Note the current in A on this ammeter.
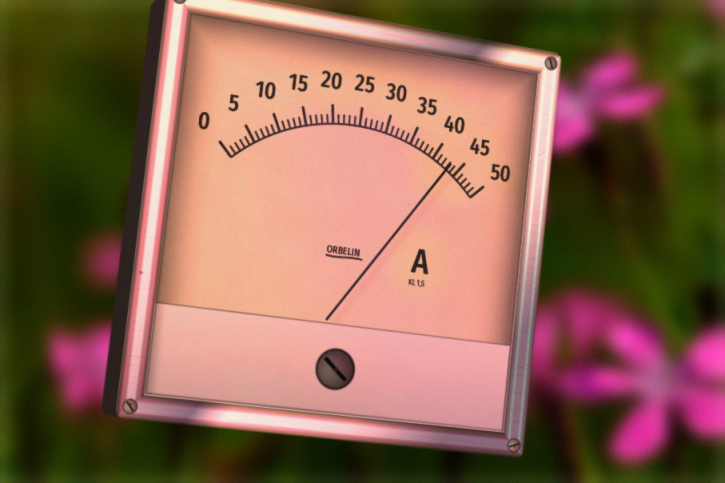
43 A
